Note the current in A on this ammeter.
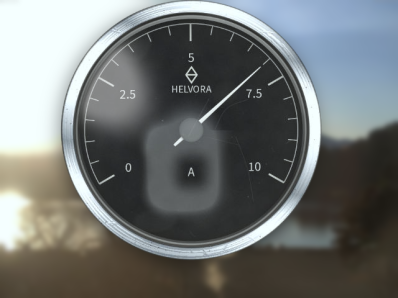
7 A
